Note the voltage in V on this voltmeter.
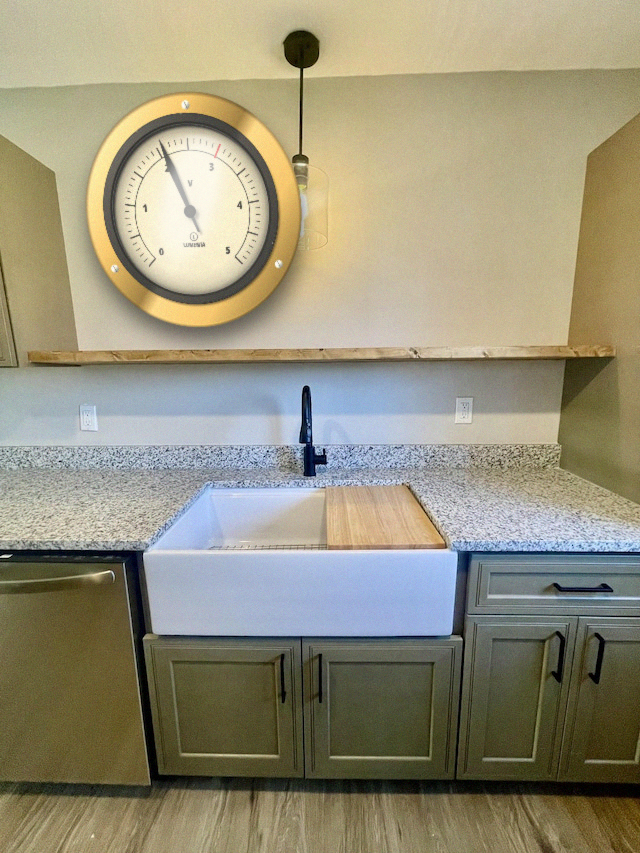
2.1 V
